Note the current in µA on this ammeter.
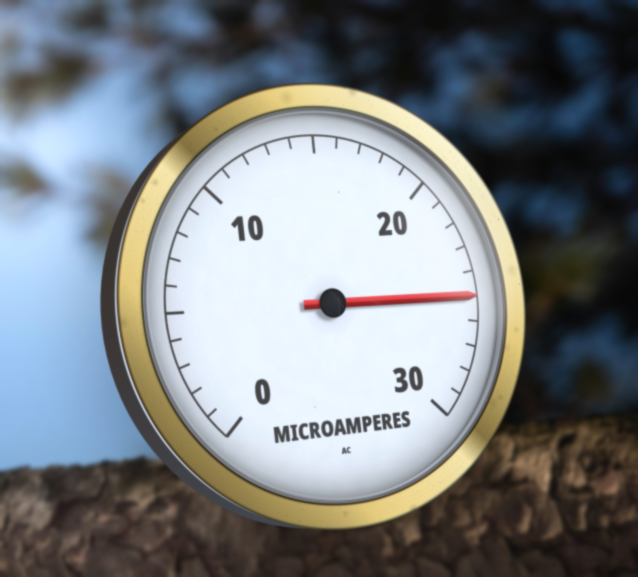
25 µA
